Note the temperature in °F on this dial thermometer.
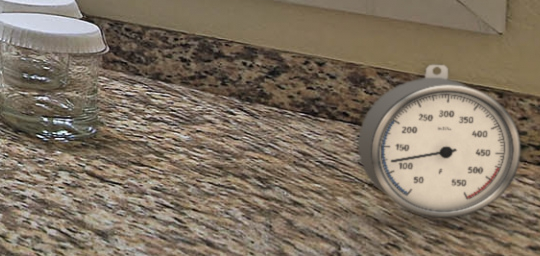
125 °F
